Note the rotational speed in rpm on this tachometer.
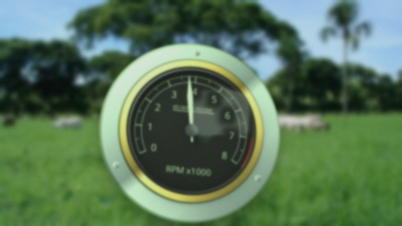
3750 rpm
